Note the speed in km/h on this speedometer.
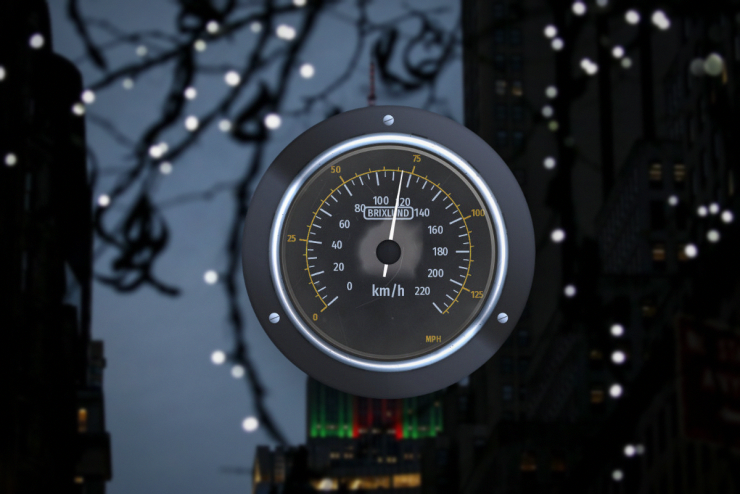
115 km/h
